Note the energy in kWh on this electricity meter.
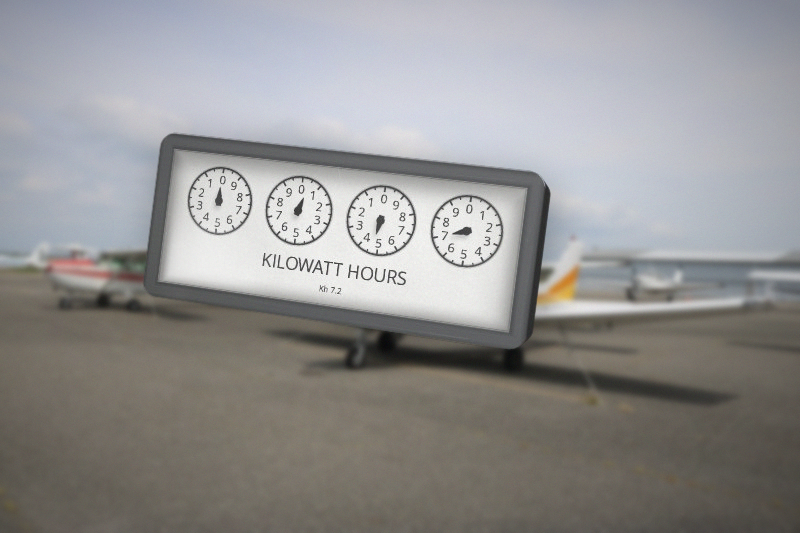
47 kWh
